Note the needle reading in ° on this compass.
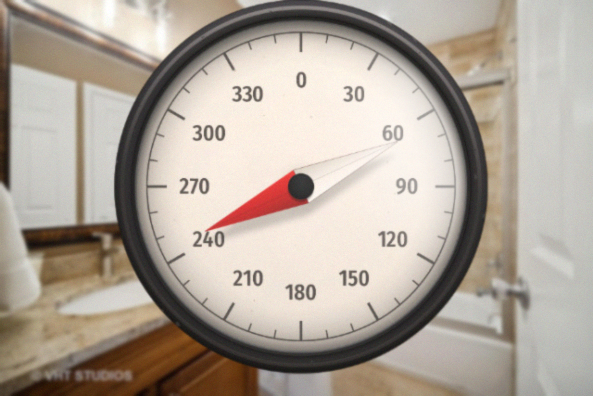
245 °
